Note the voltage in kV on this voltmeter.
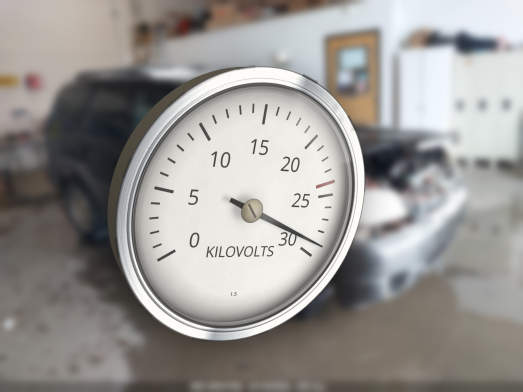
29 kV
